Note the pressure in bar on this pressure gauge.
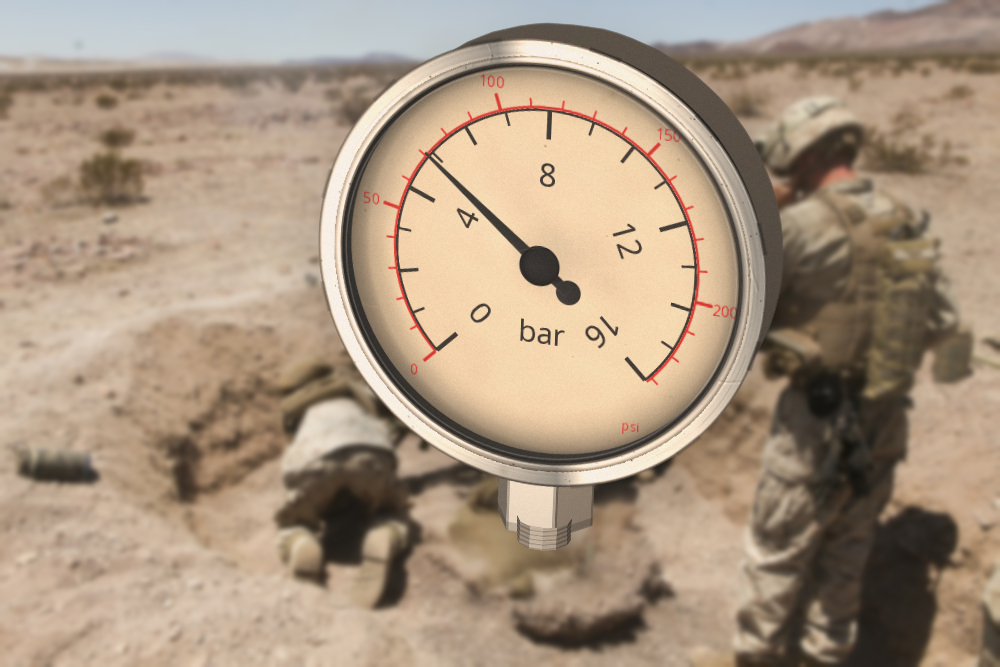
5 bar
